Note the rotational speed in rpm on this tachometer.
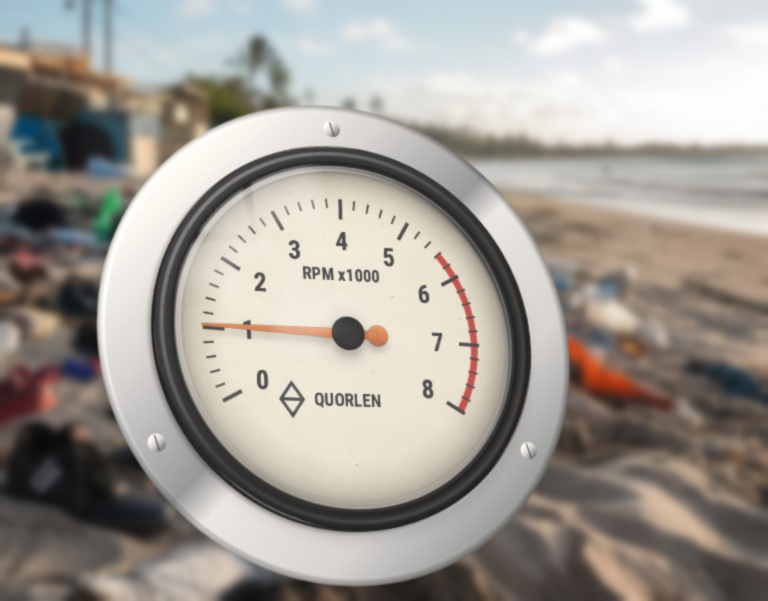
1000 rpm
